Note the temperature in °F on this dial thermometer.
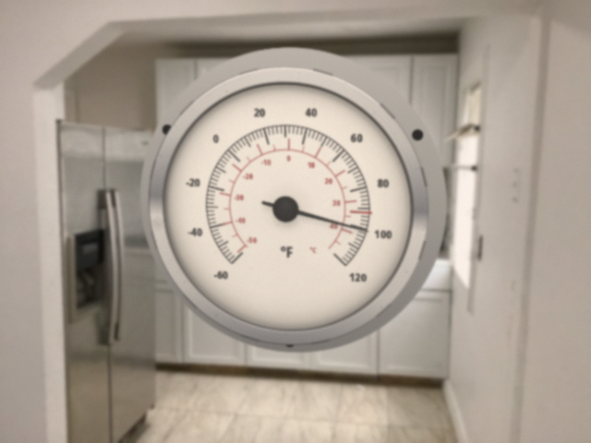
100 °F
